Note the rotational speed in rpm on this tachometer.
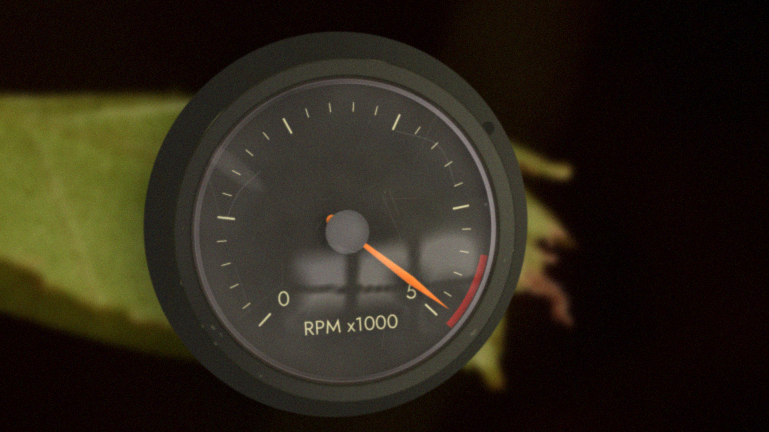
4900 rpm
